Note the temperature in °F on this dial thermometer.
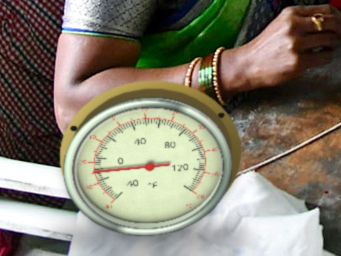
-10 °F
